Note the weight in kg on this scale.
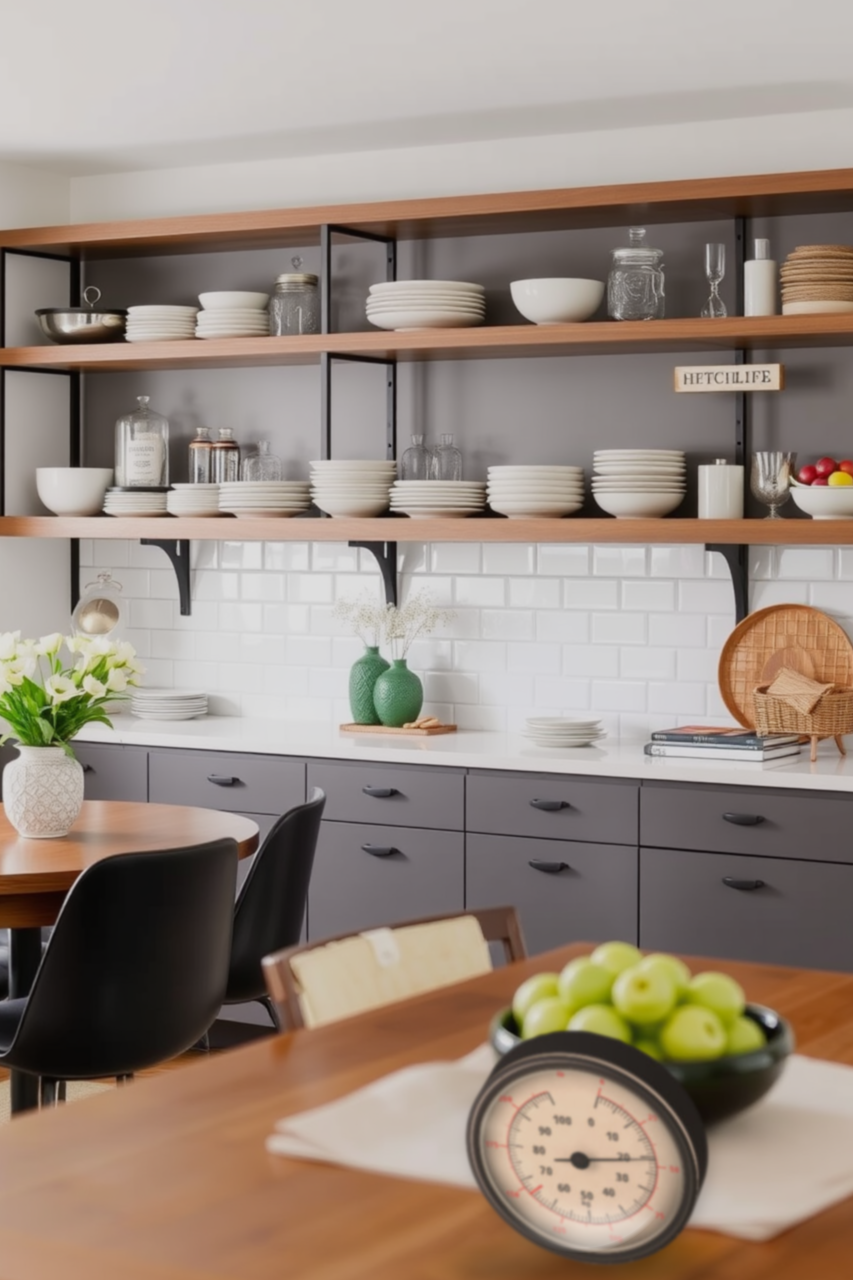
20 kg
